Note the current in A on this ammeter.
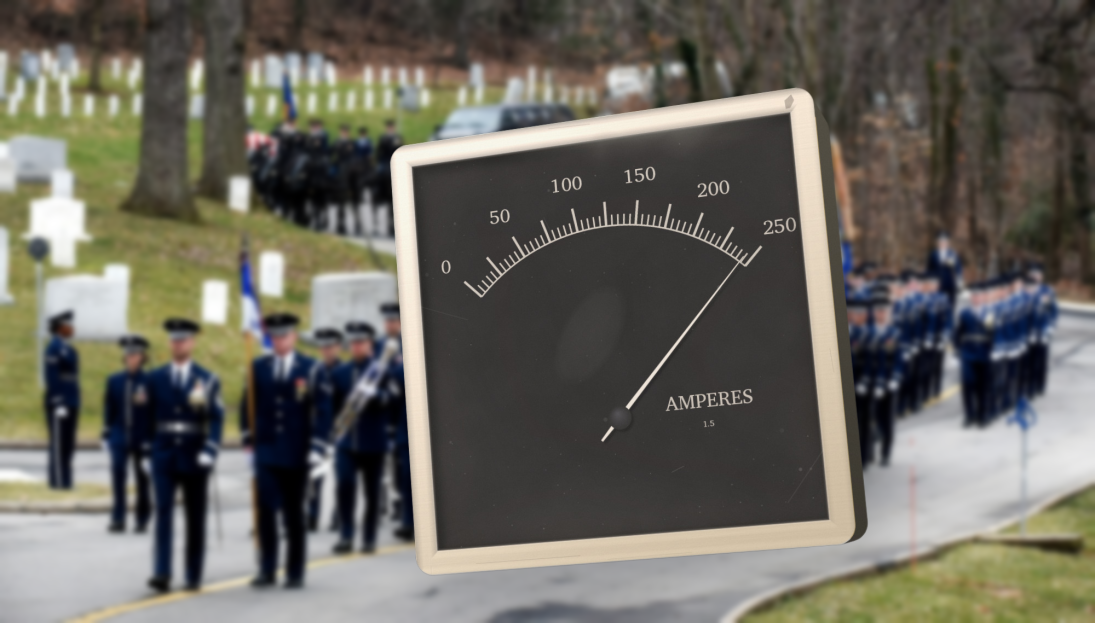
245 A
